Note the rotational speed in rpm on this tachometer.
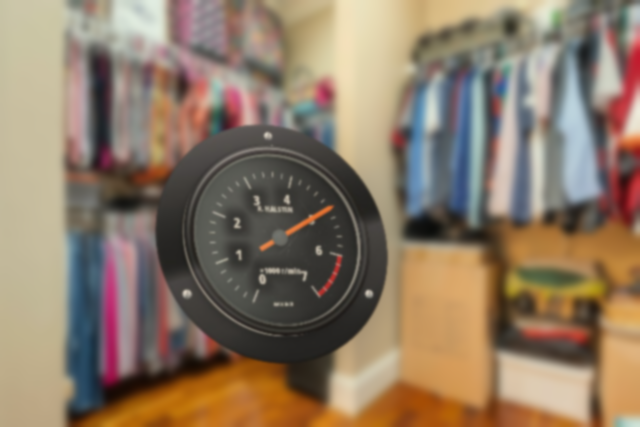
5000 rpm
